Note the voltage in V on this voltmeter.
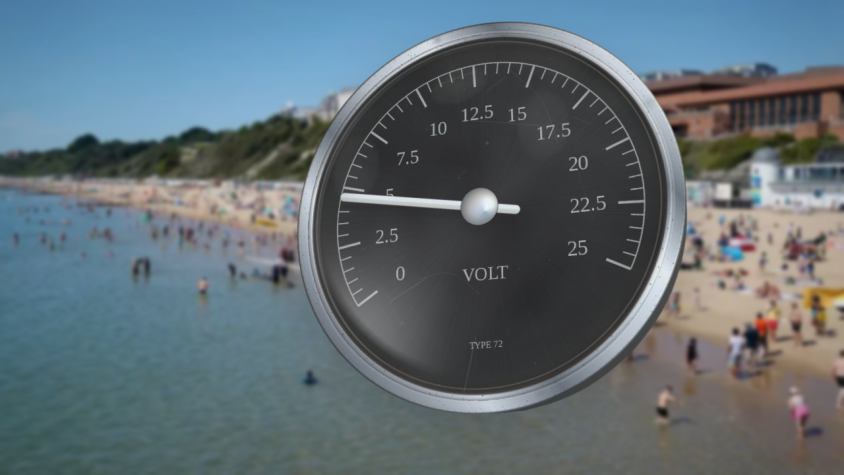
4.5 V
